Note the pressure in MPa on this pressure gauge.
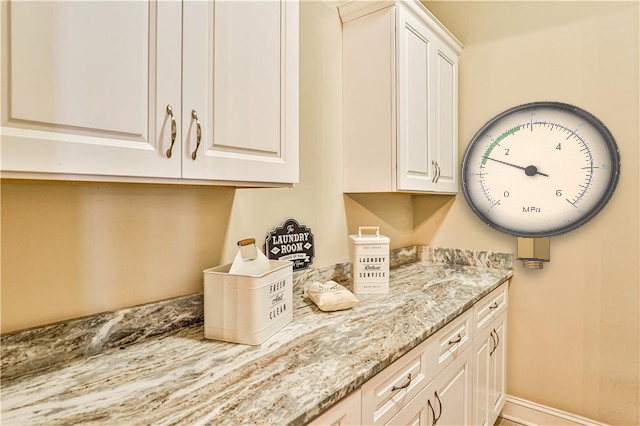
1.5 MPa
